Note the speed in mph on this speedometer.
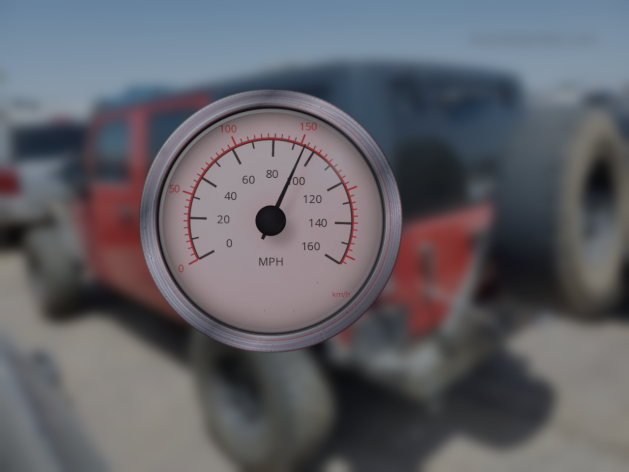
95 mph
